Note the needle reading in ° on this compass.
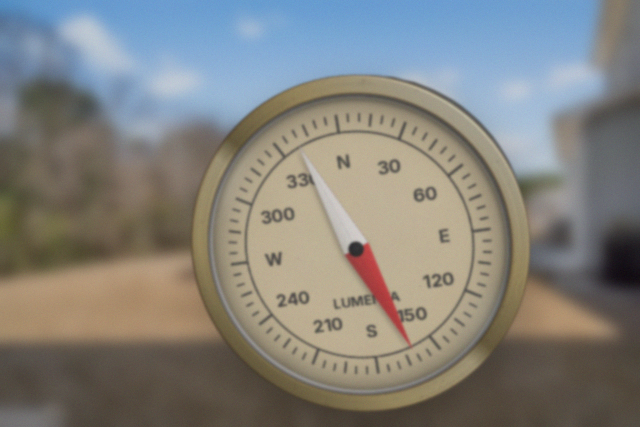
160 °
